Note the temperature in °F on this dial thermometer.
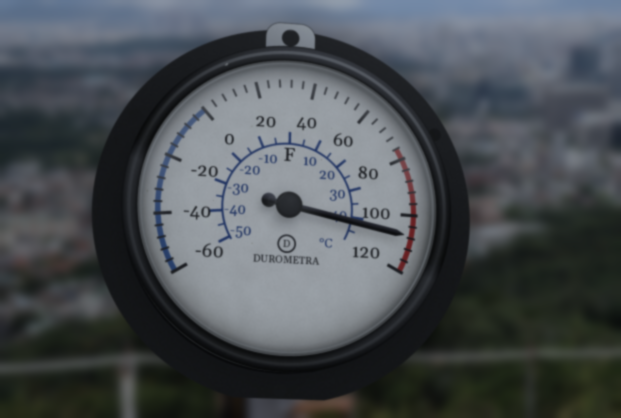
108 °F
